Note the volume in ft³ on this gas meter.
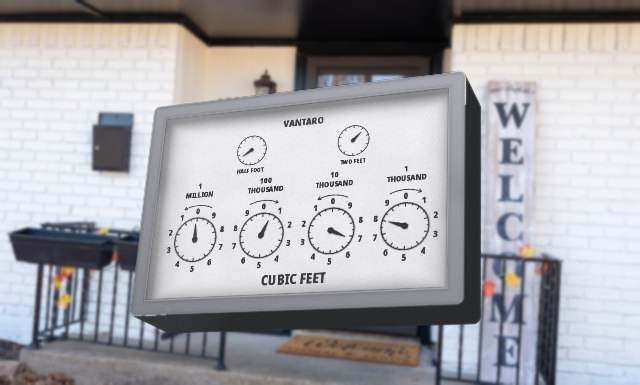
6800 ft³
